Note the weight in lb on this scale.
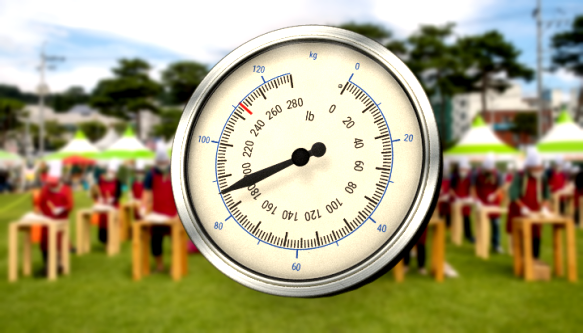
190 lb
